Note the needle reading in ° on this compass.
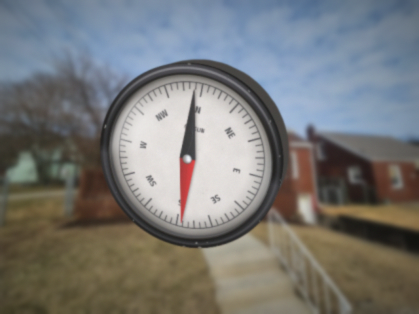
175 °
